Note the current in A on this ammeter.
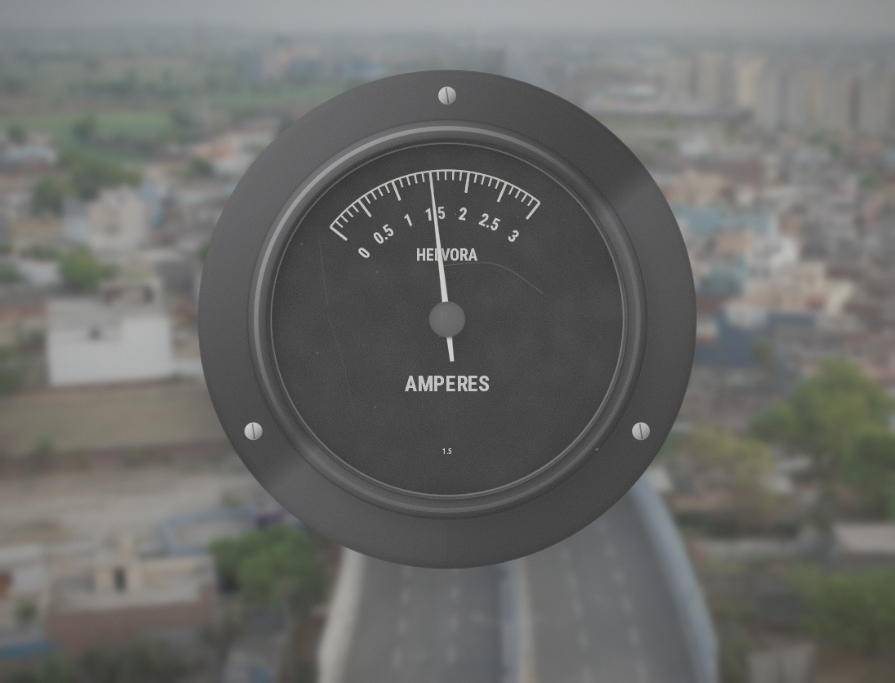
1.5 A
